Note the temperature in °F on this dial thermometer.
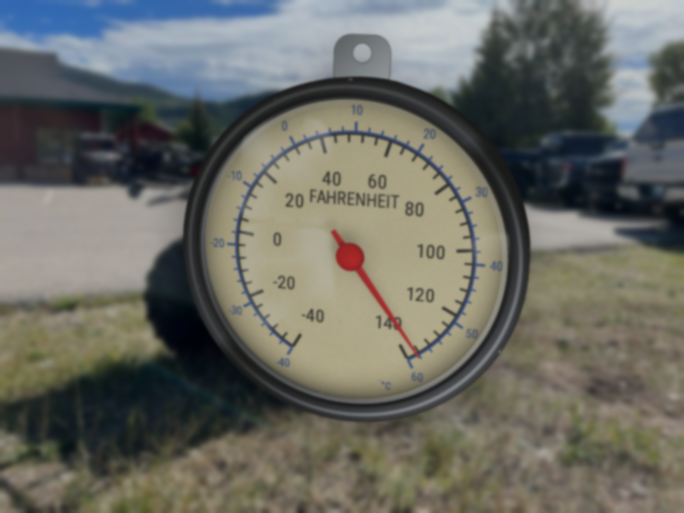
136 °F
